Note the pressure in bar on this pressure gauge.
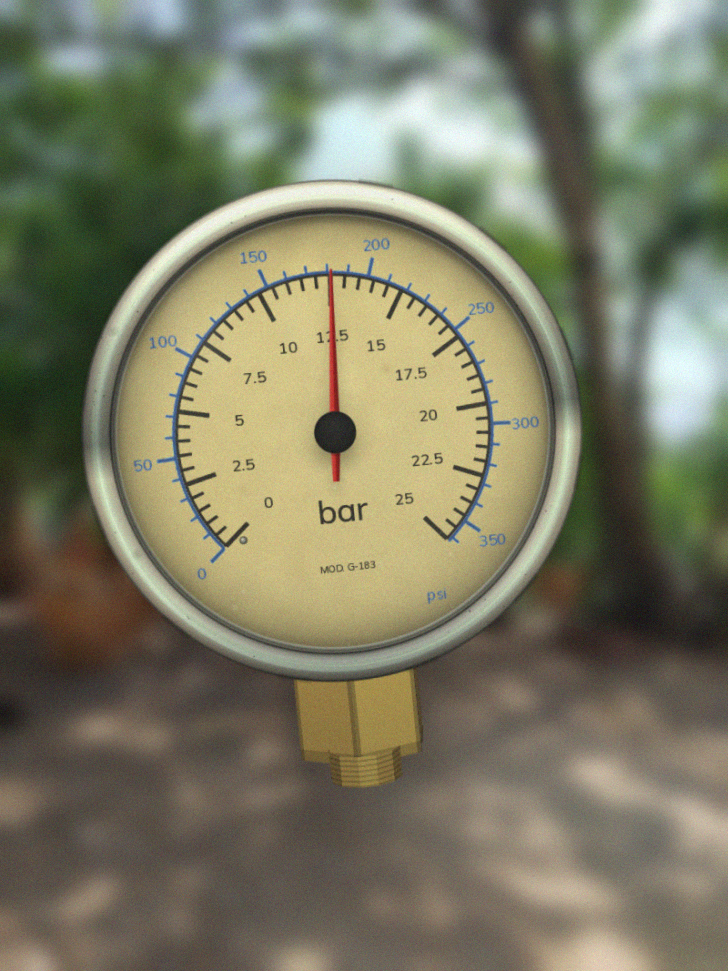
12.5 bar
